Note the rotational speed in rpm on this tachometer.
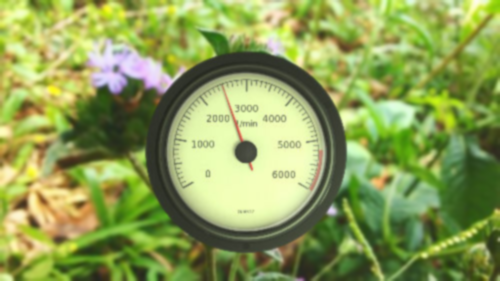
2500 rpm
